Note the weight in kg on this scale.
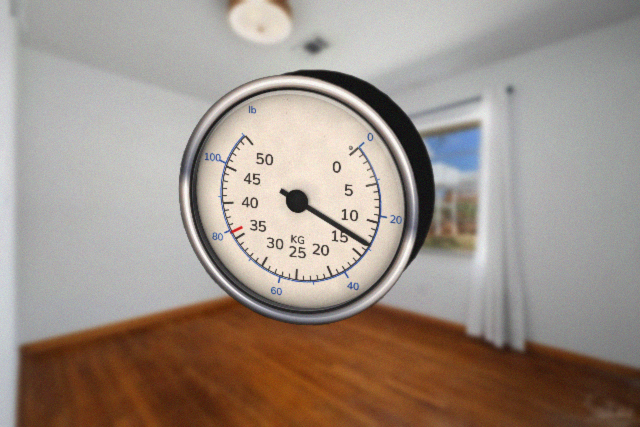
13 kg
